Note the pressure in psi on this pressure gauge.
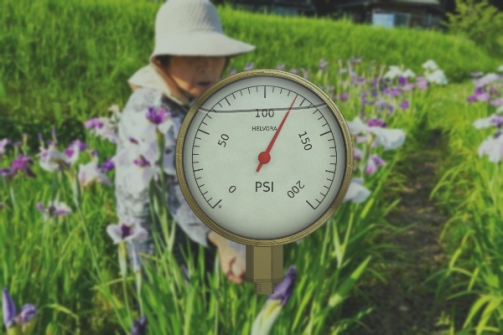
120 psi
